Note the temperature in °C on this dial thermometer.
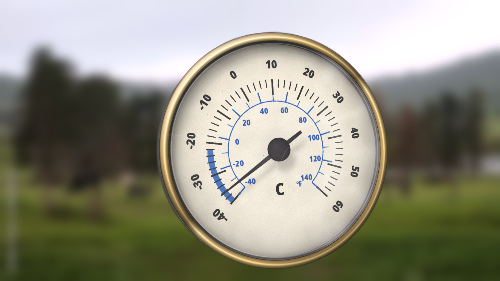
-36 °C
